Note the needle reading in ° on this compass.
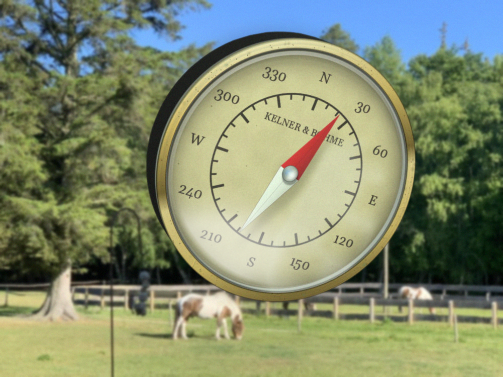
20 °
